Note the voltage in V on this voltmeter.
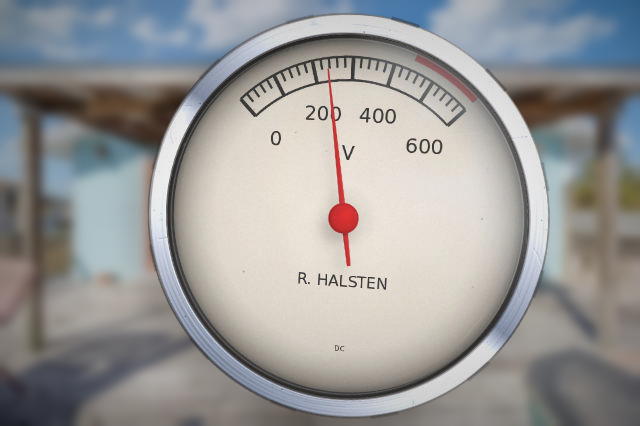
240 V
